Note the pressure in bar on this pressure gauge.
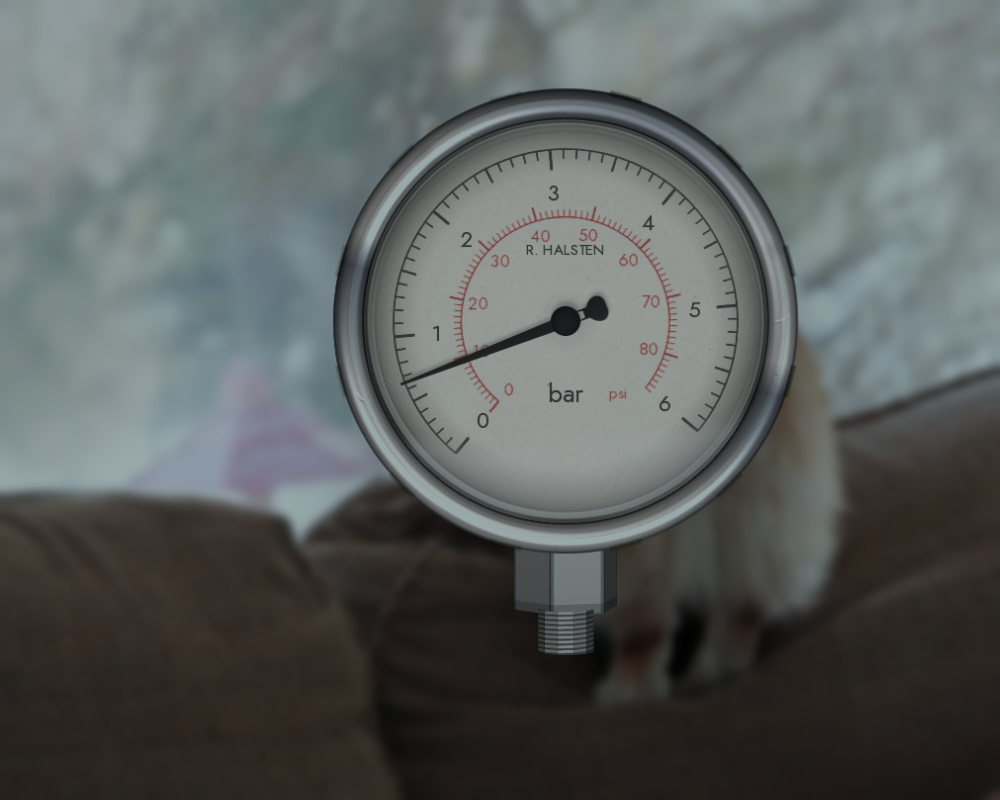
0.65 bar
